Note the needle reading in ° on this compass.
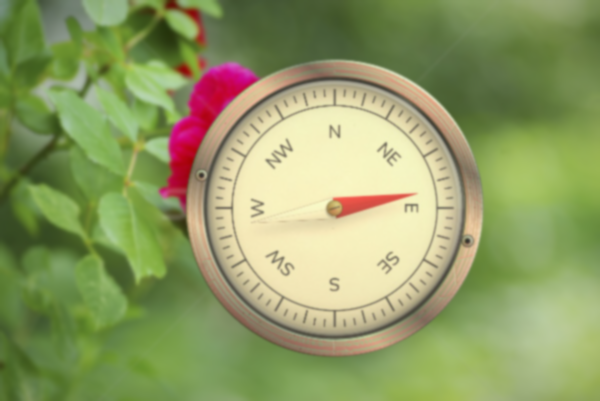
80 °
